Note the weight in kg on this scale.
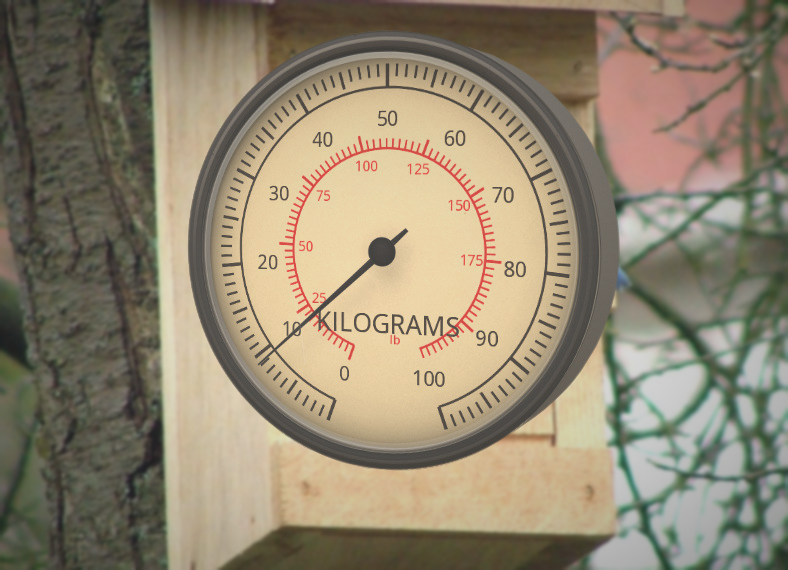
9 kg
